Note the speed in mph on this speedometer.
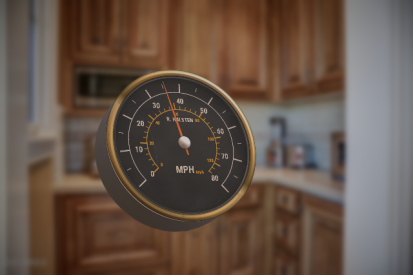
35 mph
